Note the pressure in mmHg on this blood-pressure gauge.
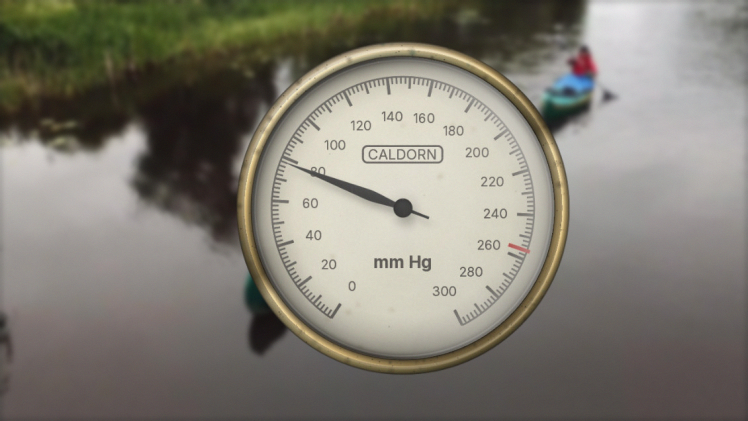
78 mmHg
